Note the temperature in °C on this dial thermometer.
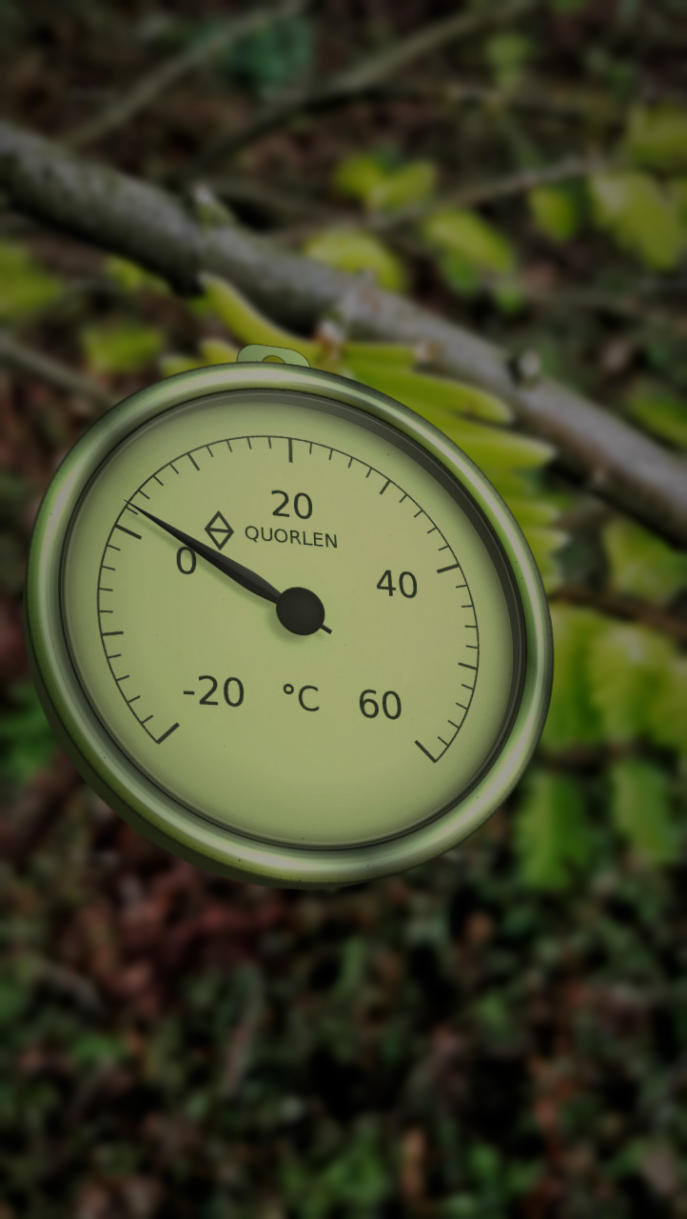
2 °C
